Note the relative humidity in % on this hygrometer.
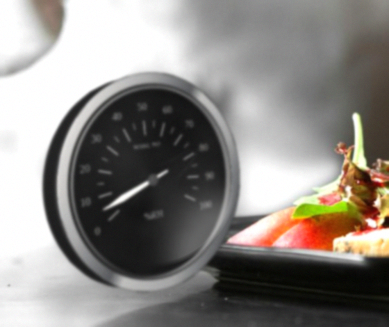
5 %
